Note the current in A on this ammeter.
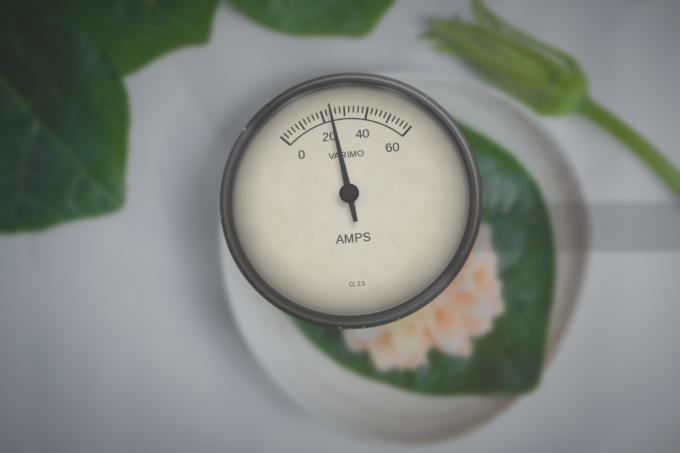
24 A
